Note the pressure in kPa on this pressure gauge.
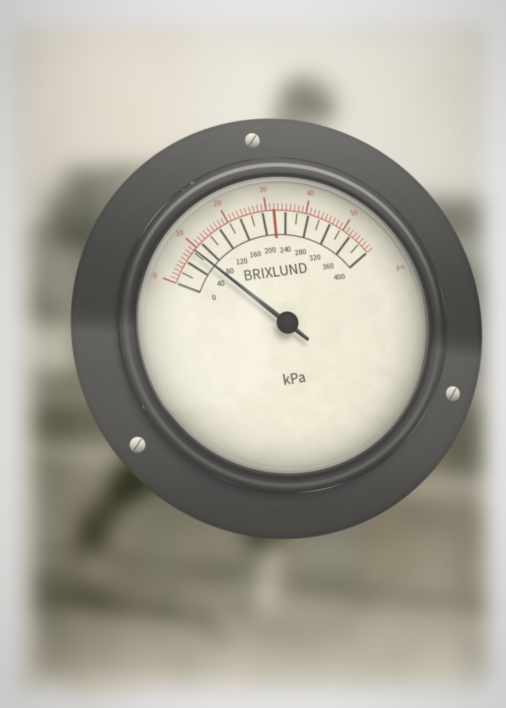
60 kPa
